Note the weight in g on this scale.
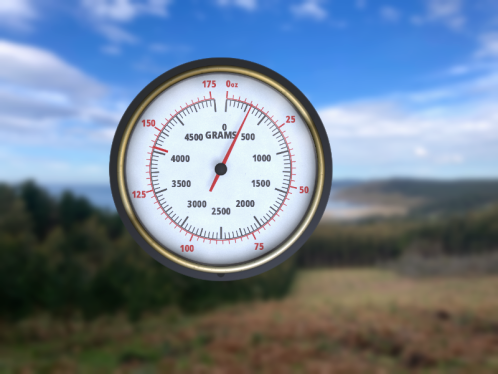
300 g
